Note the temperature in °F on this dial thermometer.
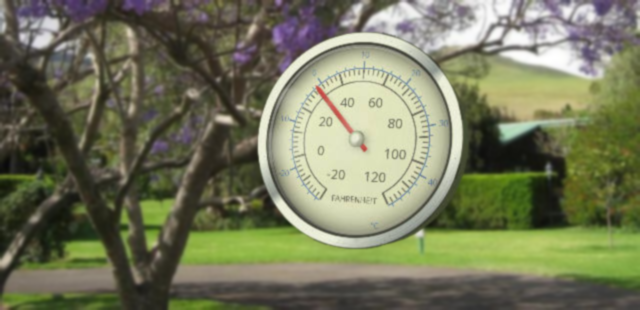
30 °F
